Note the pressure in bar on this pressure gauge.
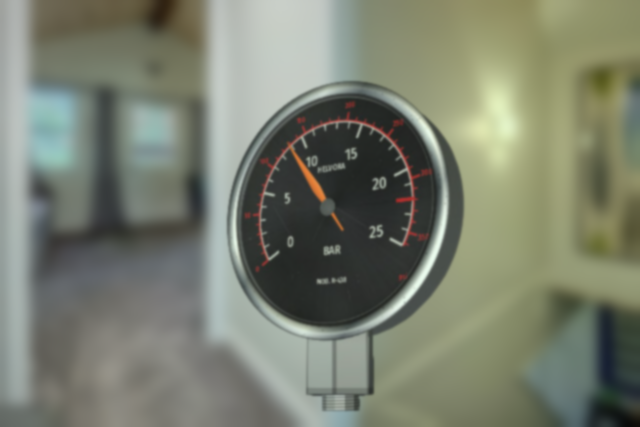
9 bar
